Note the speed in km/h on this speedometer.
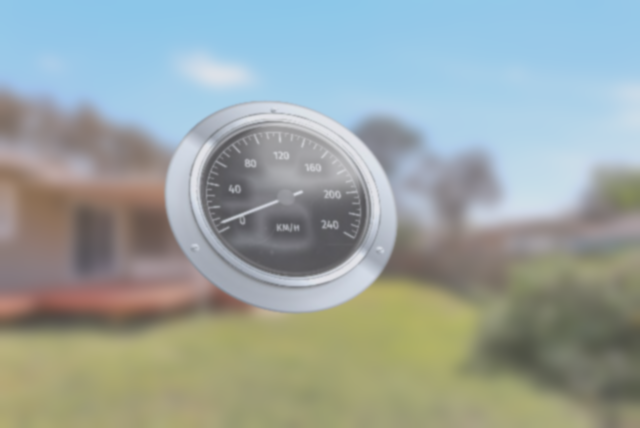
5 km/h
